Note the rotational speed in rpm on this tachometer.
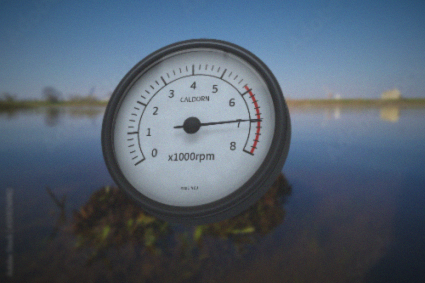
7000 rpm
